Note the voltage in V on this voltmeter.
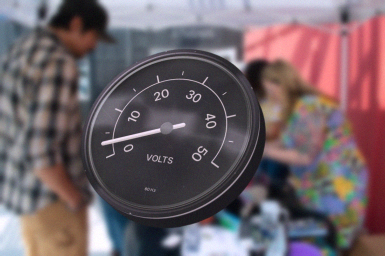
2.5 V
